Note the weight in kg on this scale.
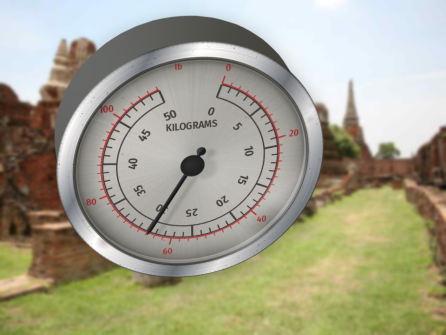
30 kg
